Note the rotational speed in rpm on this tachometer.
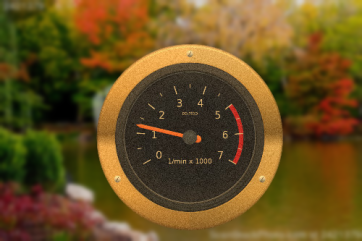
1250 rpm
